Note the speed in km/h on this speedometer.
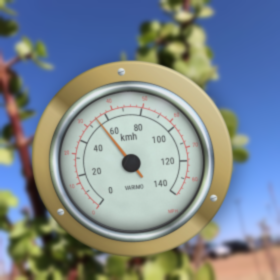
55 km/h
